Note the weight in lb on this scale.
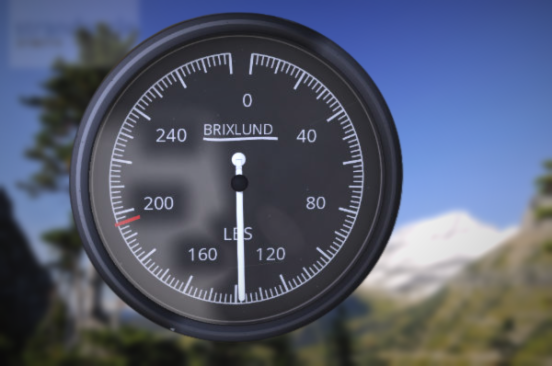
138 lb
